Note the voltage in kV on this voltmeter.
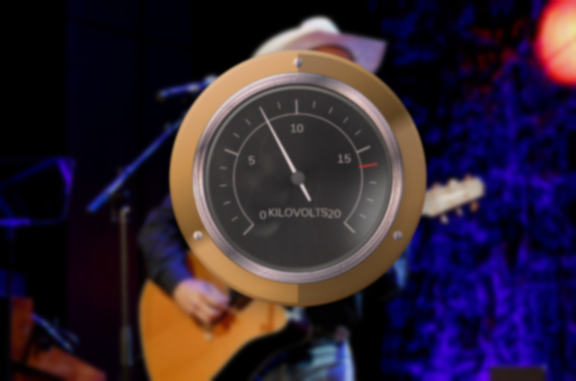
8 kV
